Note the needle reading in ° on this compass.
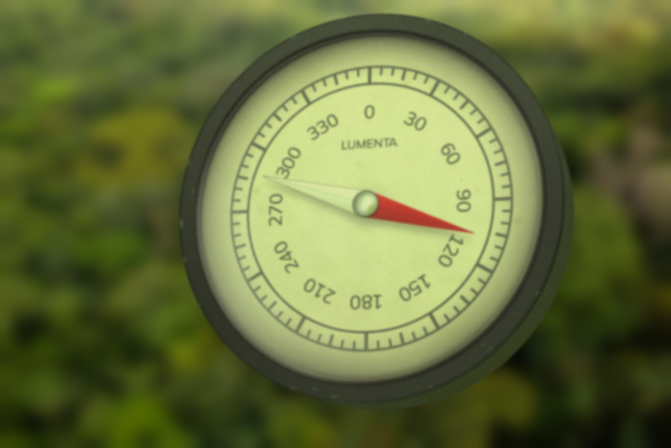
107.5 °
